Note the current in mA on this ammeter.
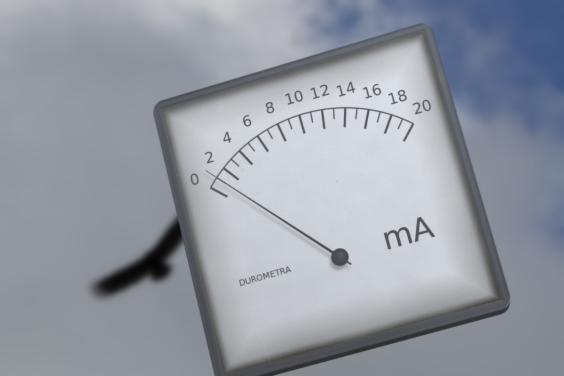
1 mA
